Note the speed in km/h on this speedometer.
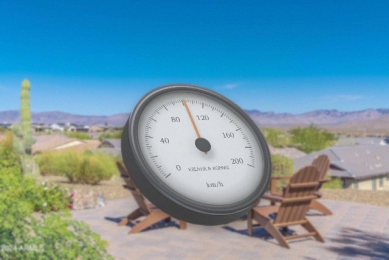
100 km/h
